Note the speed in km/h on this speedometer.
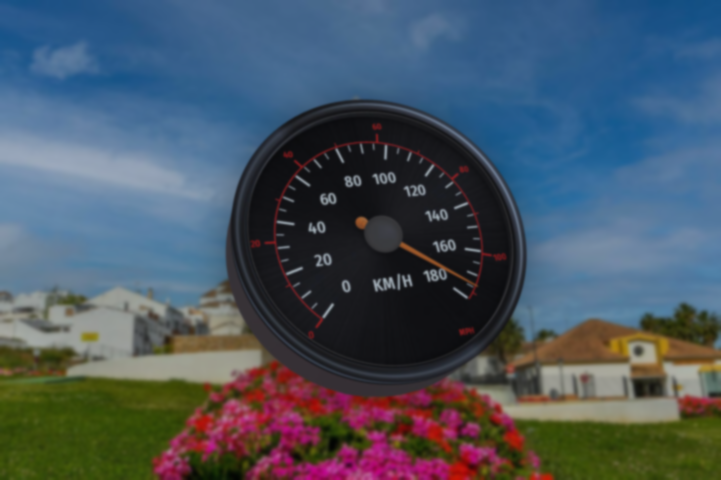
175 km/h
